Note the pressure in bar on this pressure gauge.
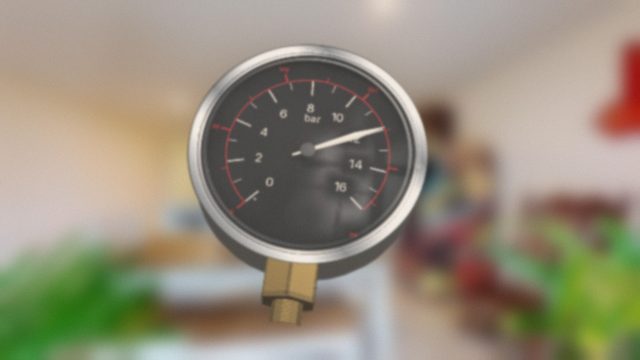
12 bar
